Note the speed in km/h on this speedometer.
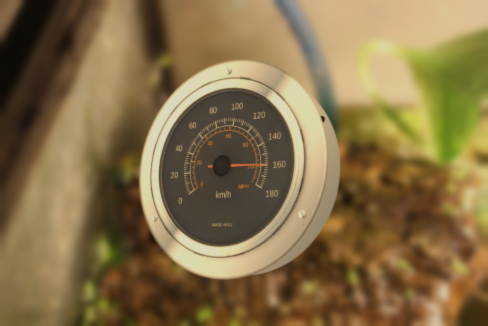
160 km/h
